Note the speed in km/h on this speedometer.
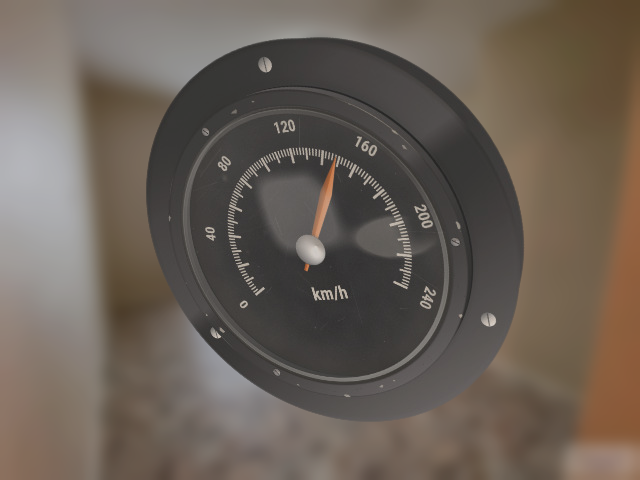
150 km/h
